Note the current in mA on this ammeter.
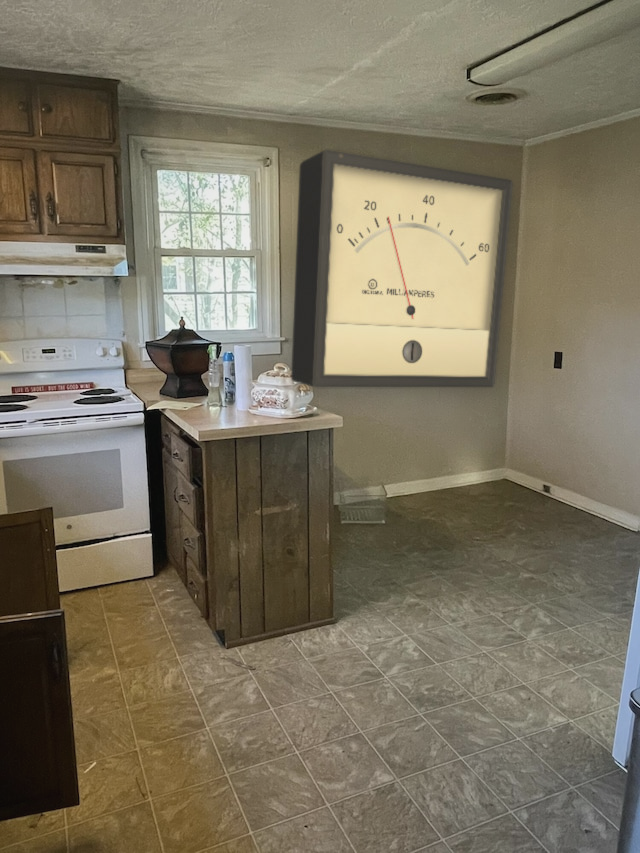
25 mA
